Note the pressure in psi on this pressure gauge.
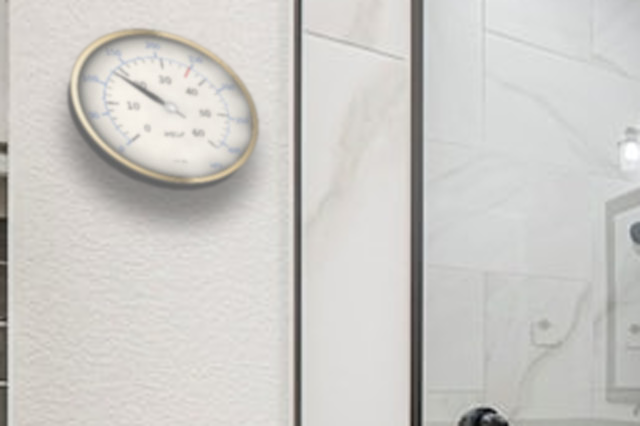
18 psi
